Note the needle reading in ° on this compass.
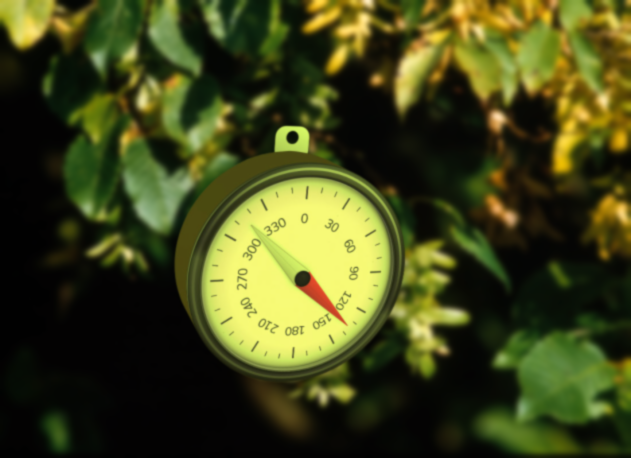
135 °
